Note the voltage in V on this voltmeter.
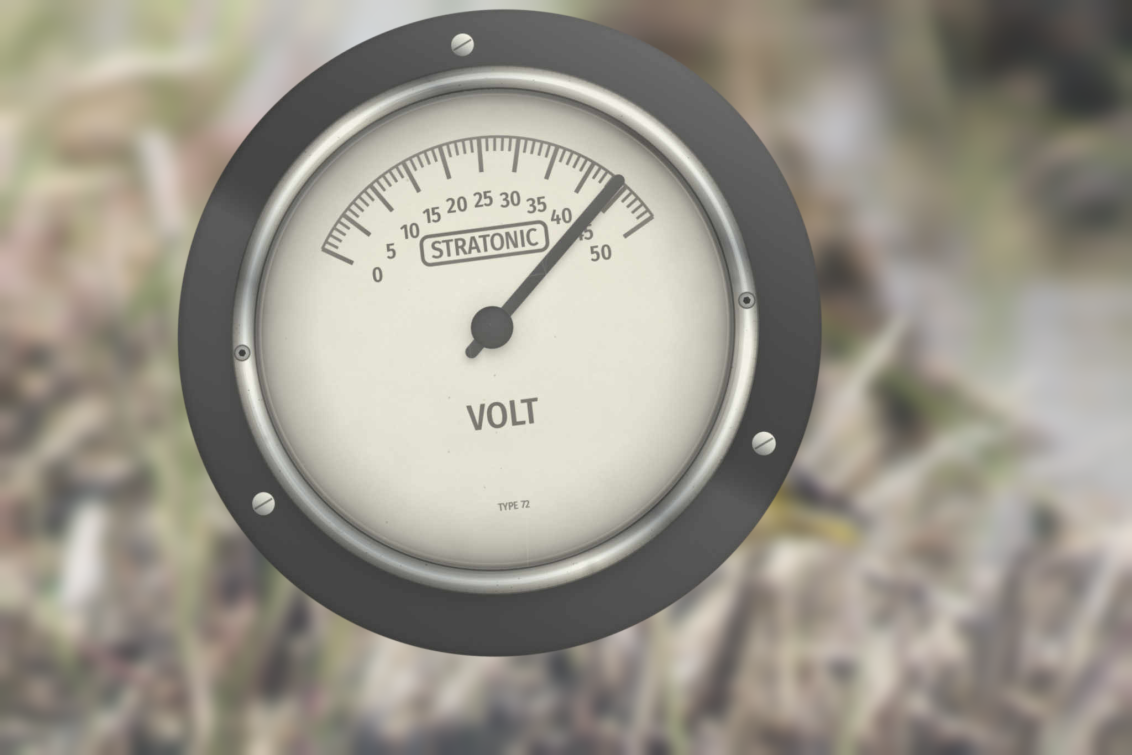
44 V
